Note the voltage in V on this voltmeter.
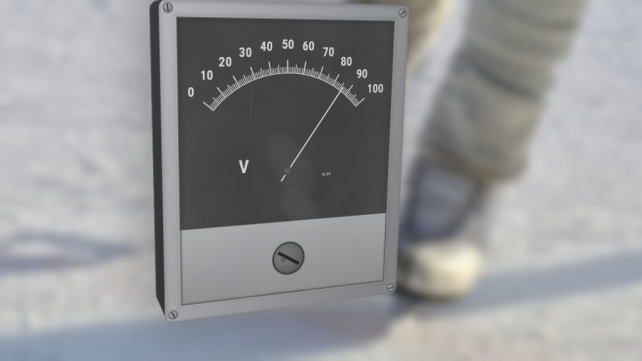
85 V
